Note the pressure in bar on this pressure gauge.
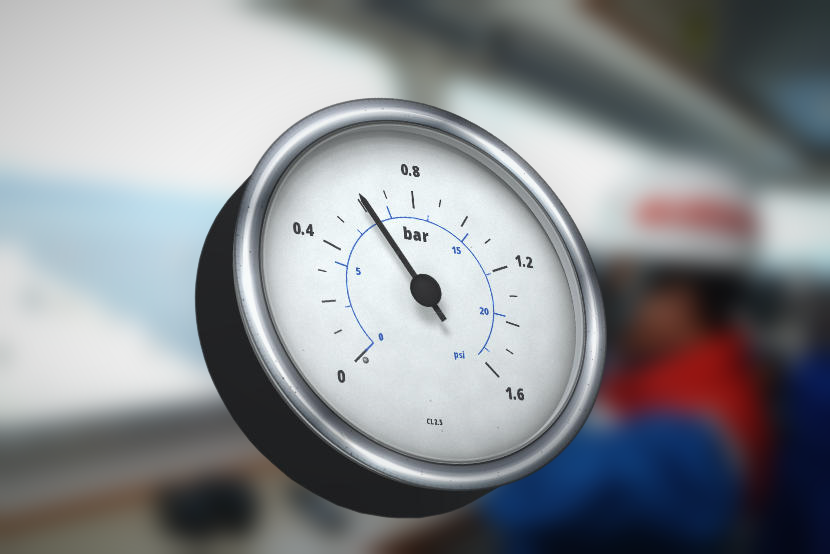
0.6 bar
